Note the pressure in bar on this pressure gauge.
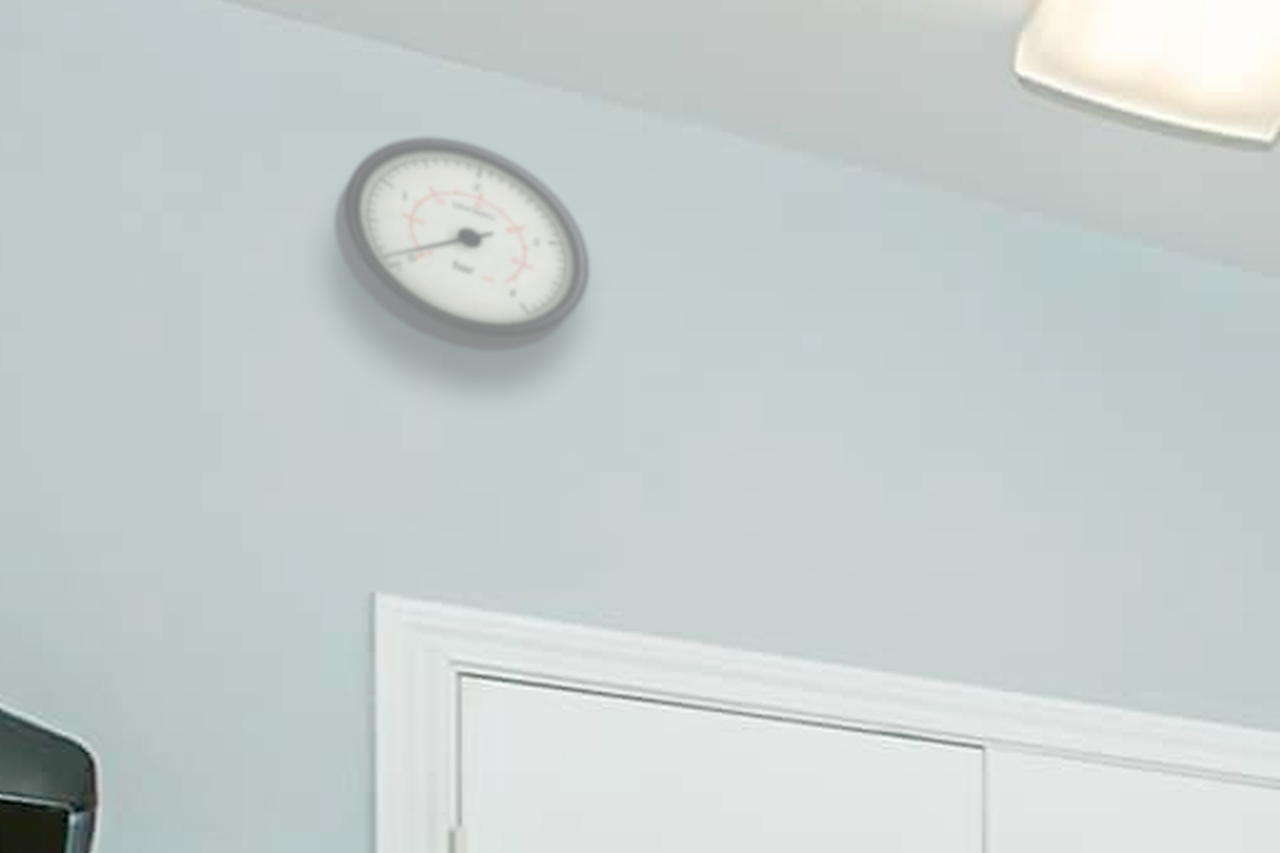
0.1 bar
